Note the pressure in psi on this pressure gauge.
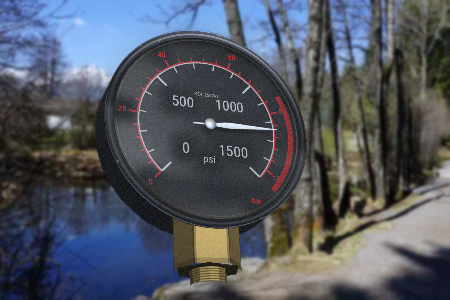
1250 psi
